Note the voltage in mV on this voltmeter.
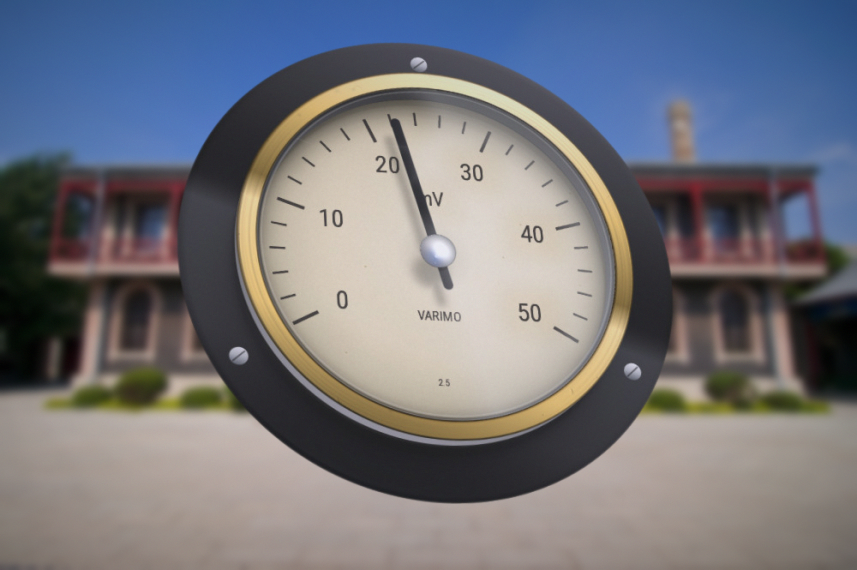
22 mV
